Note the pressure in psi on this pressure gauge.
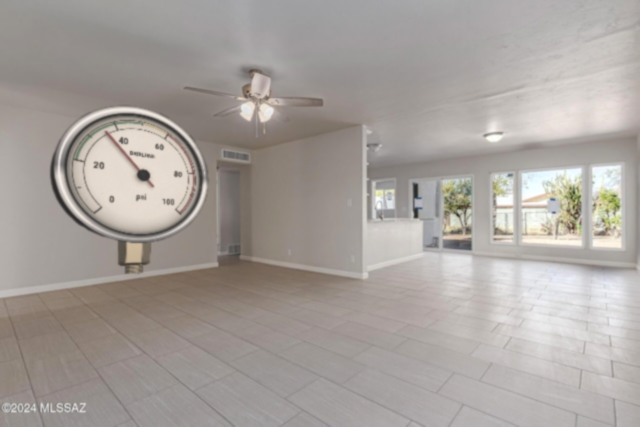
35 psi
